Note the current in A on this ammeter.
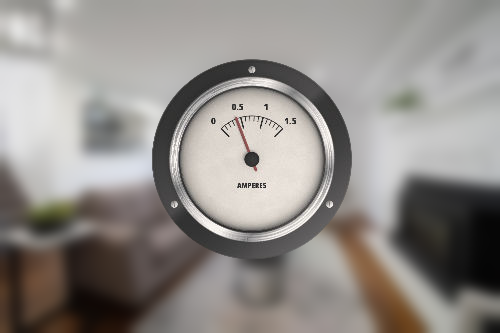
0.4 A
